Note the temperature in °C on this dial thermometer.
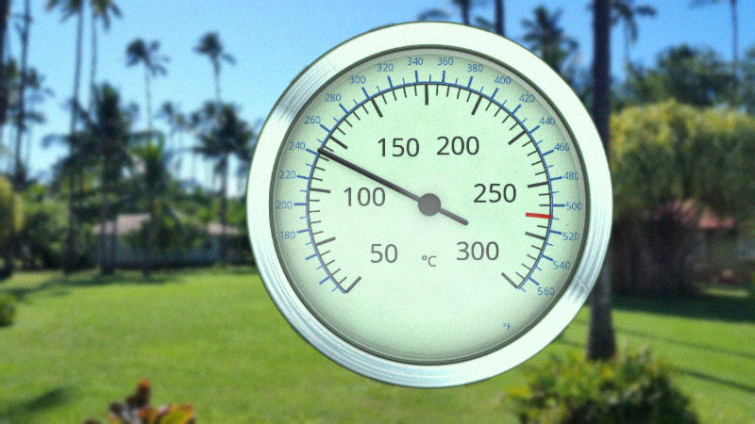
117.5 °C
